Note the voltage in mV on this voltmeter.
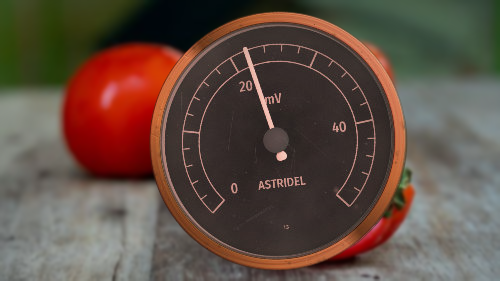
22 mV
